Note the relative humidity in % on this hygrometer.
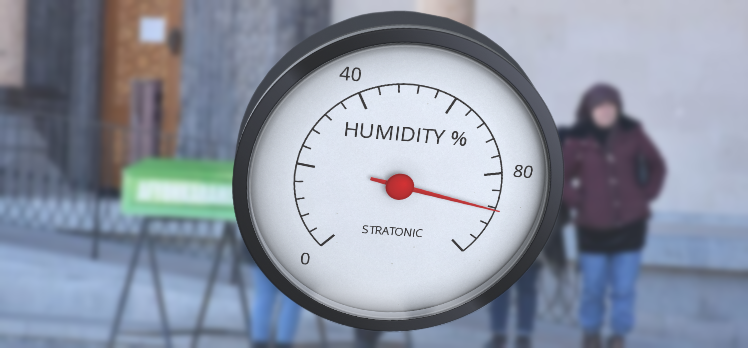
88 %
